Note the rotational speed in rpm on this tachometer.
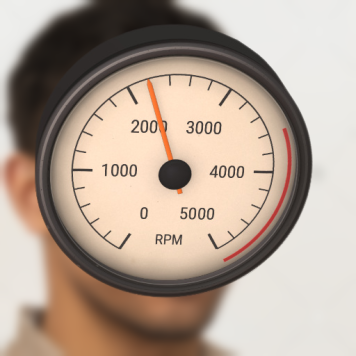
2200 rpm
